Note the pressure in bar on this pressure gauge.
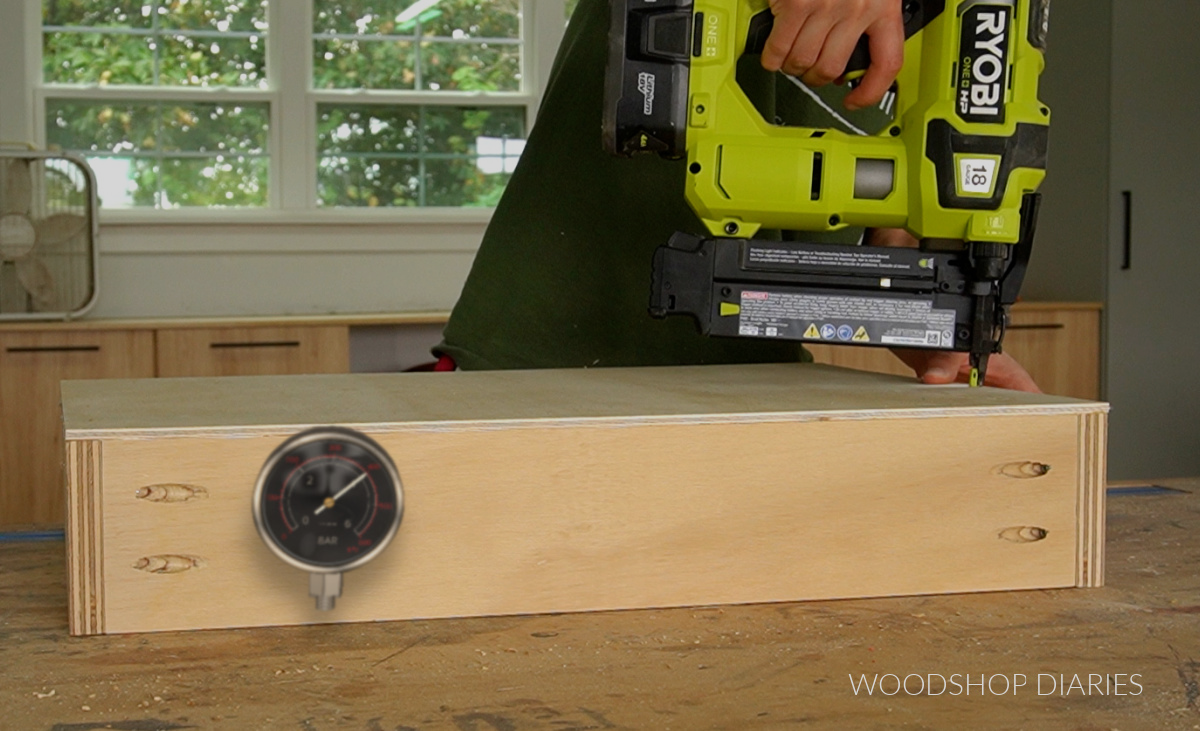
4 bar
